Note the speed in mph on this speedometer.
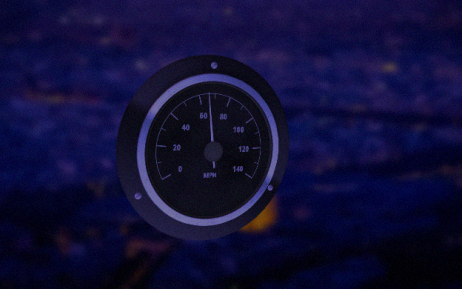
65 mph
